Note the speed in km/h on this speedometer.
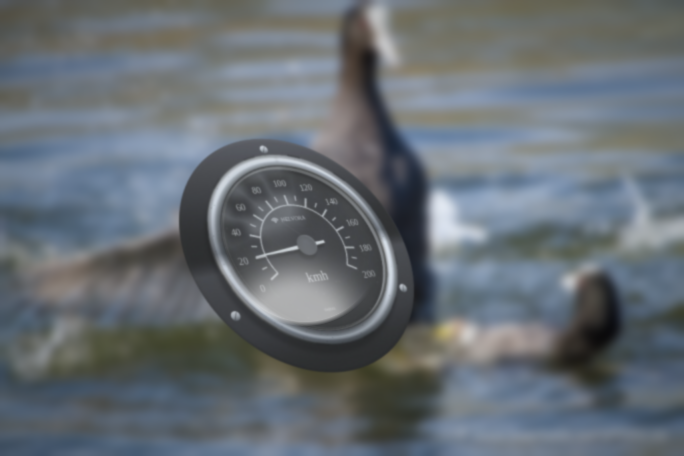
20 km/h
